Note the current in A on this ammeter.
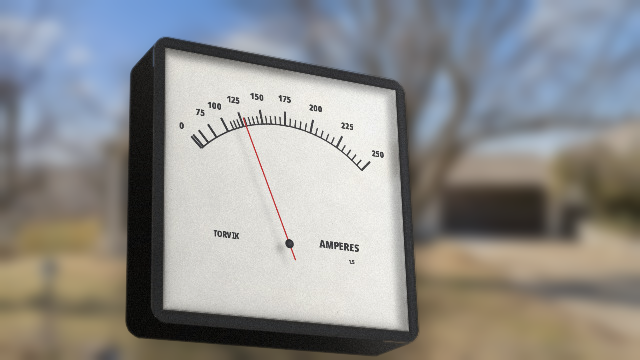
125 A
